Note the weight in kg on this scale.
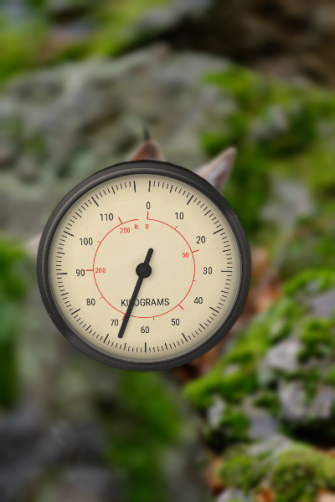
67 kg
